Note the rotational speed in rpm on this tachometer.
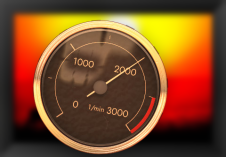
2000 rpm
